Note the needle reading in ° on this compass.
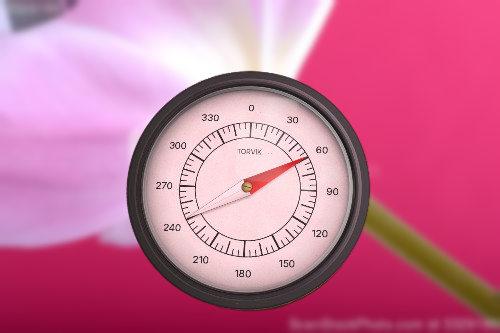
60 °
